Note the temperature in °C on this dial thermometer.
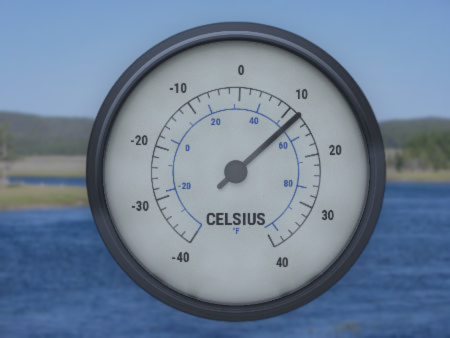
12 °C
